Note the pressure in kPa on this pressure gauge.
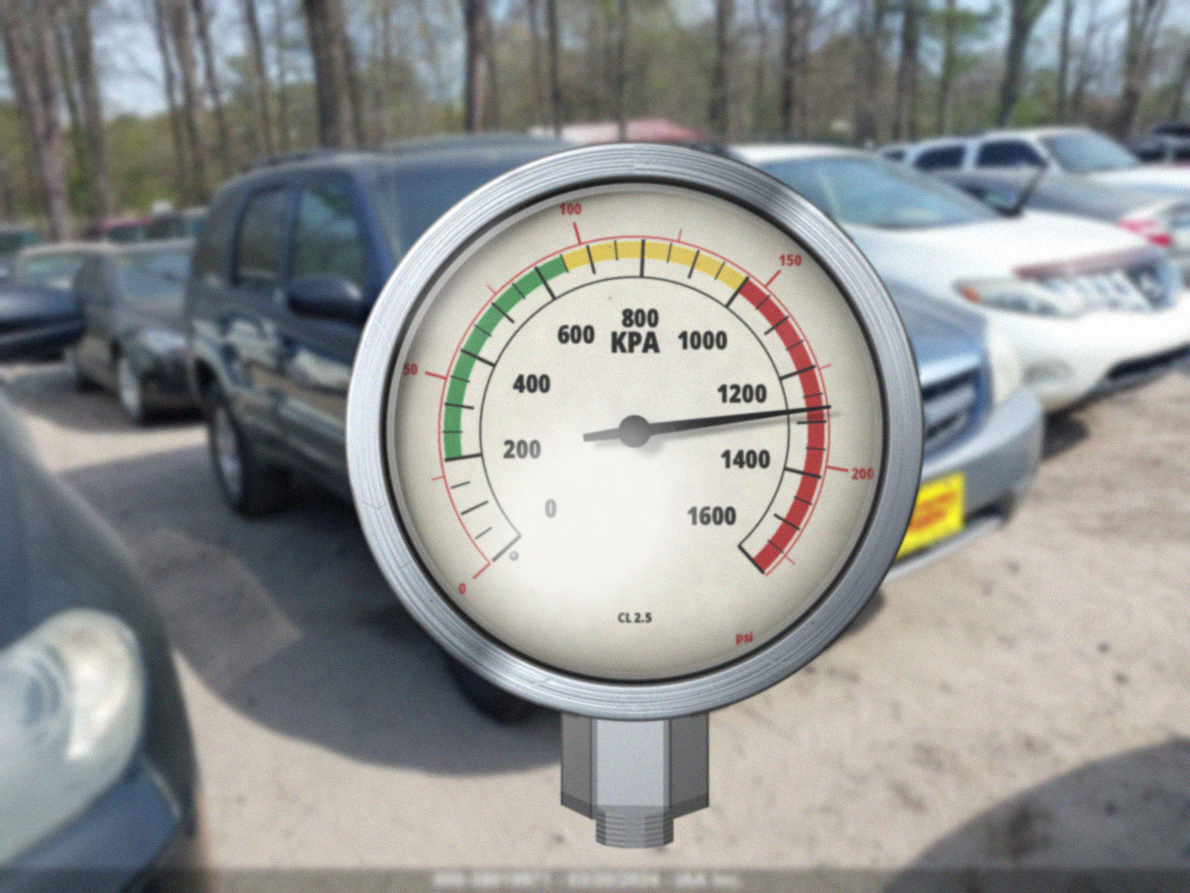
1275 kPa
